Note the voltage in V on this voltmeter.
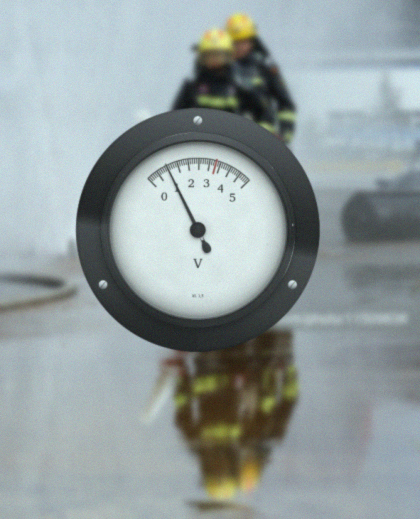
1 V
